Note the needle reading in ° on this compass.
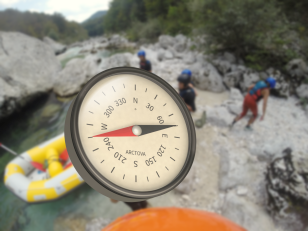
255 °
